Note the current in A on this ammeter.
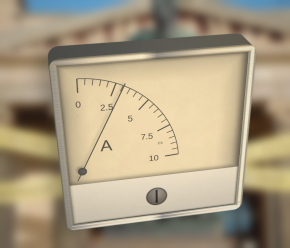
3 A
